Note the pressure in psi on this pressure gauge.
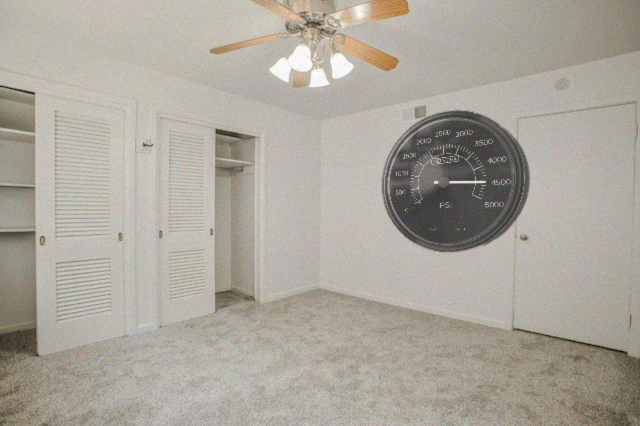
4500 psi
